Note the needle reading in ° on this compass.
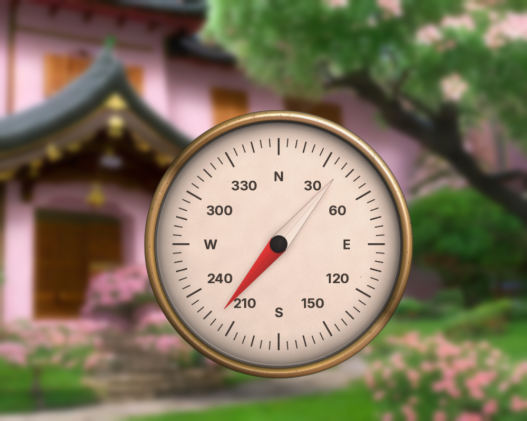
220 °
